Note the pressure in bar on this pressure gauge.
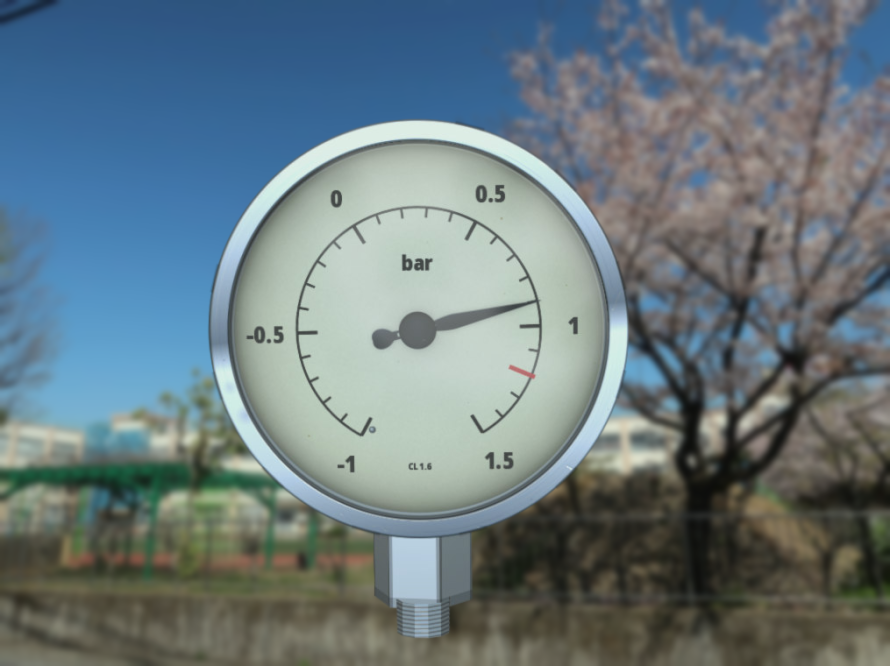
0.9 bar
